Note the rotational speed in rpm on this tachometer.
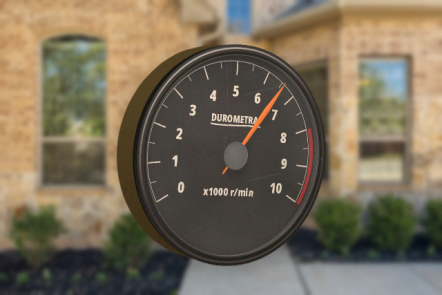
6500 rpm
